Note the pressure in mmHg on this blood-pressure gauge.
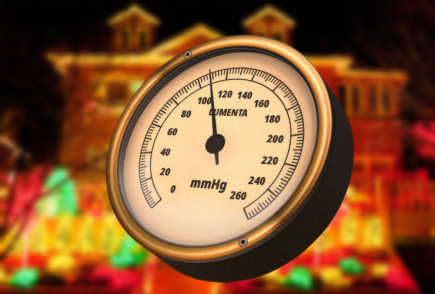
110 mmHg
